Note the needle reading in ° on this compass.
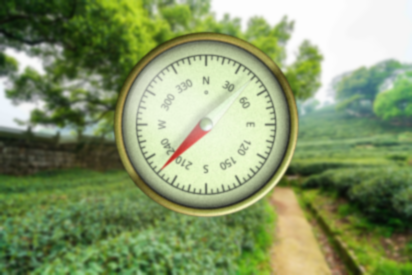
225 °
